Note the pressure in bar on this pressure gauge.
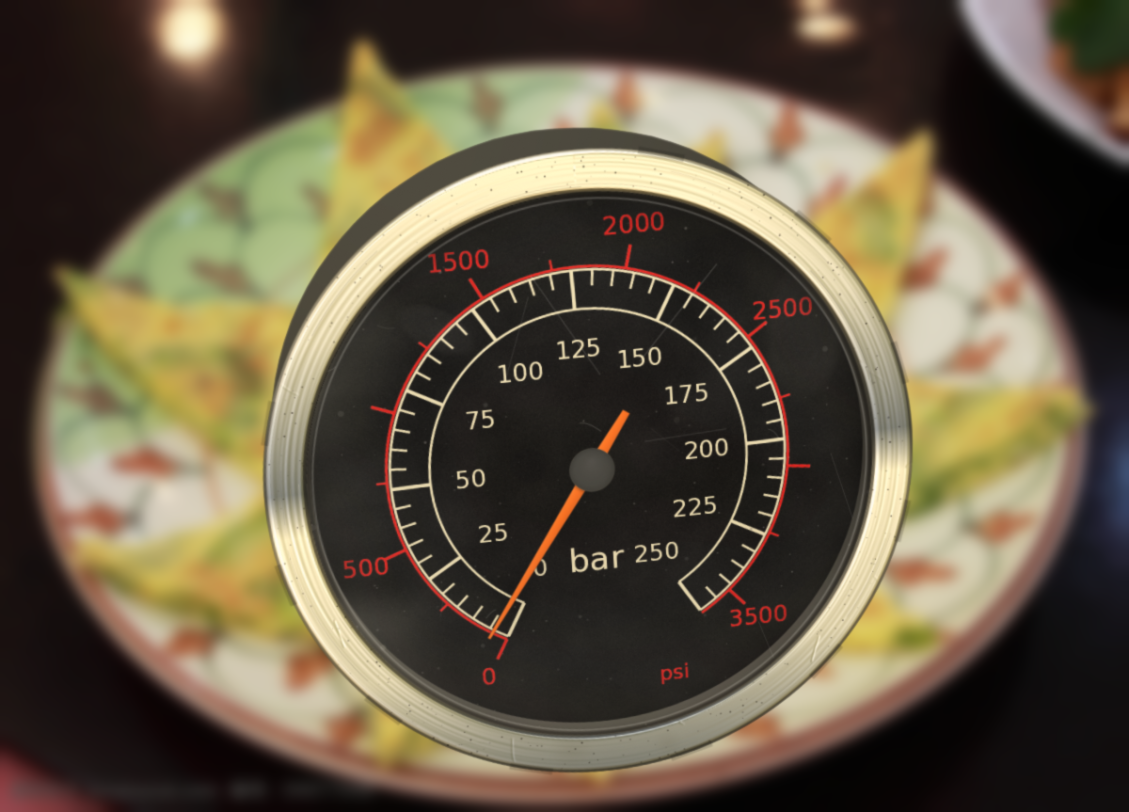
5 bar
